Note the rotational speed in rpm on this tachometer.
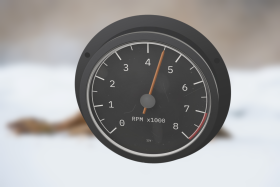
4500 rpm
